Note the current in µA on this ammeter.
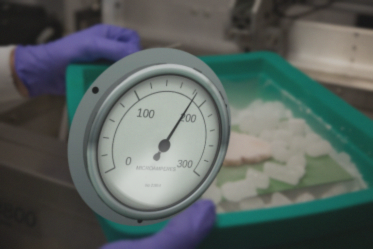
180 µA
